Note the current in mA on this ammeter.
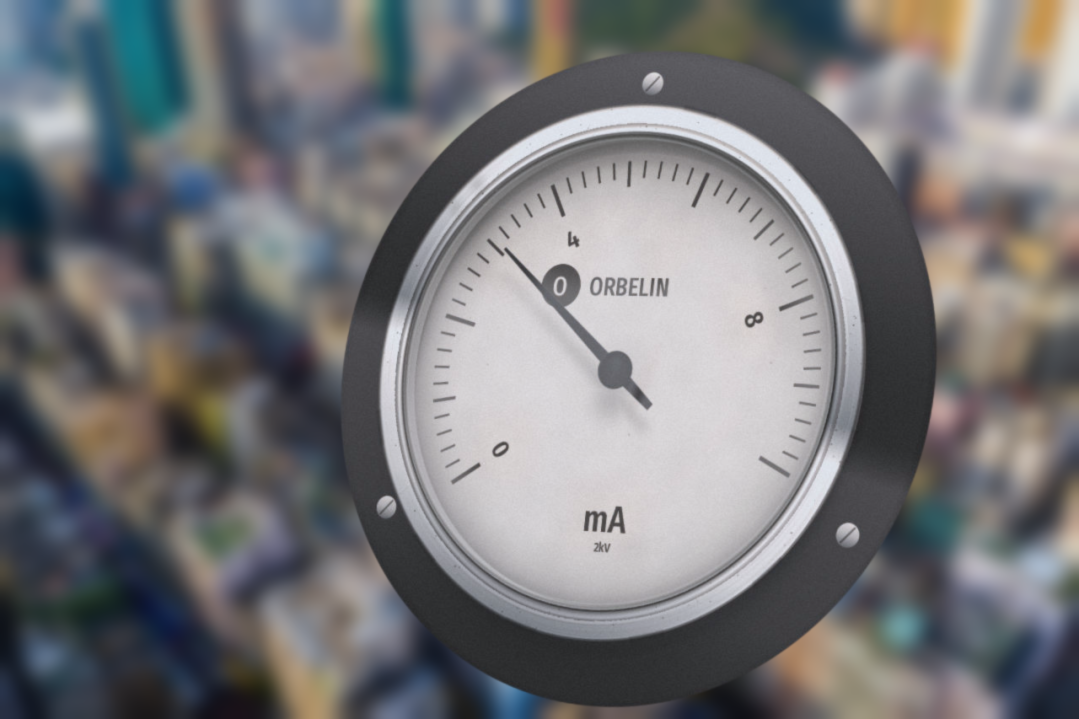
3.1 mA
